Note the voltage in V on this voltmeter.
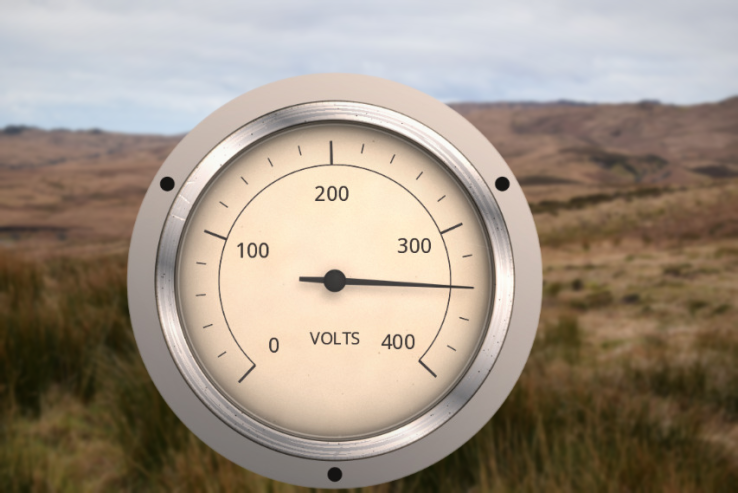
340 V
